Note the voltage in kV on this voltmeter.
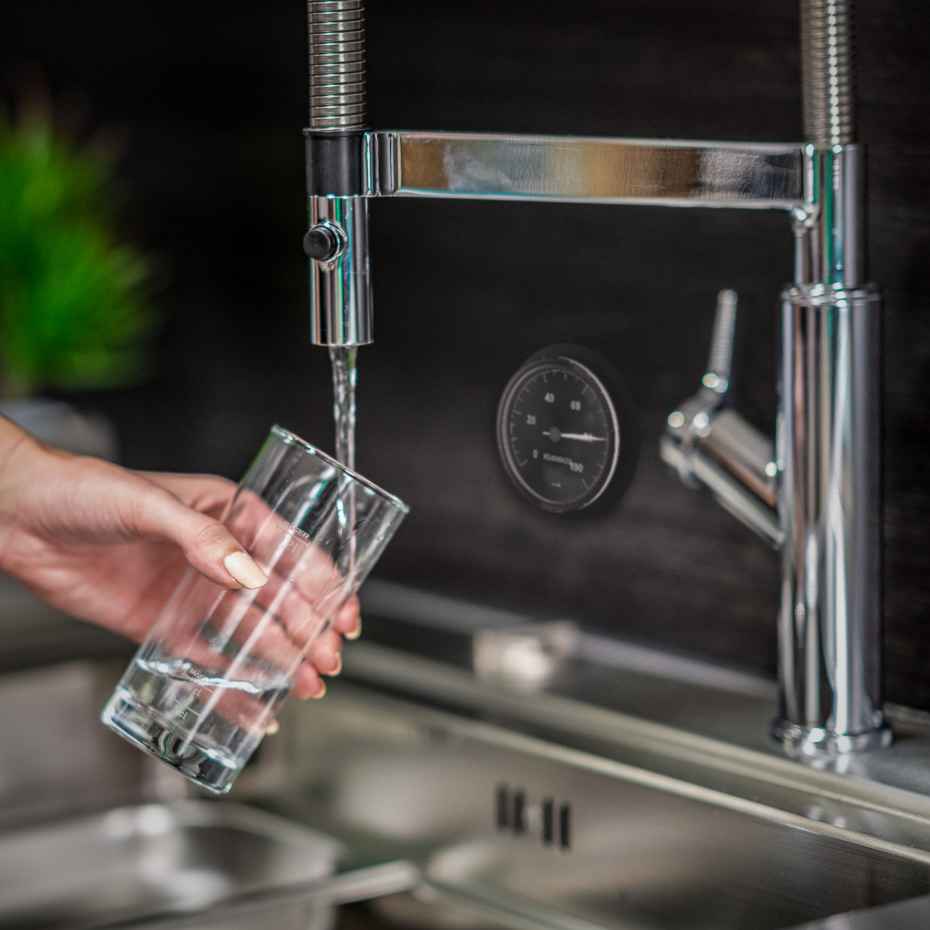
80 kV
